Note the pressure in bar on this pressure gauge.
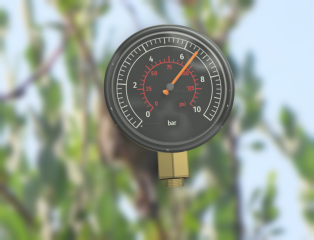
6.6 bar
